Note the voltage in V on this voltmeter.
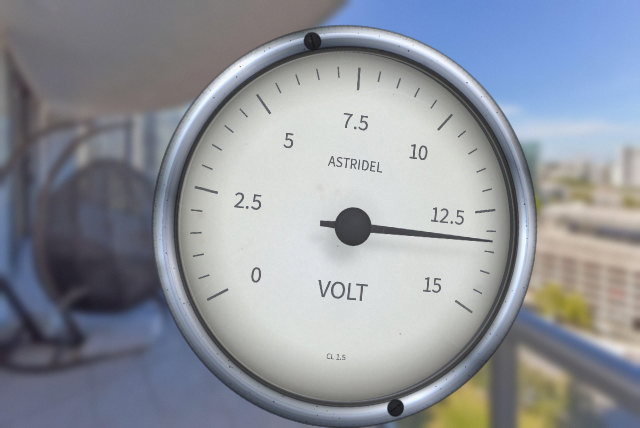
13.25 V
